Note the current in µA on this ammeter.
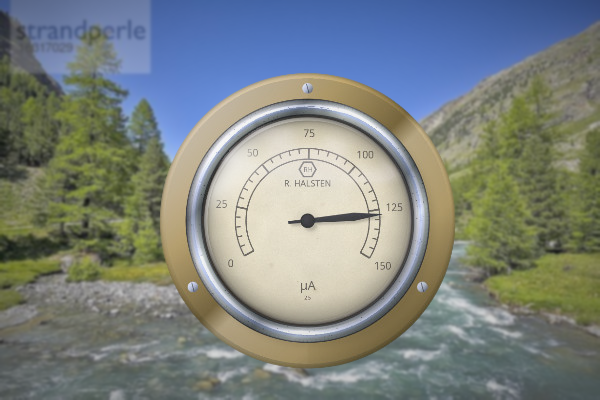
127.5 µA
